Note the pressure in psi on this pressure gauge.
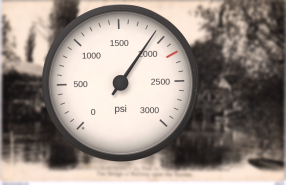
1900 psi
